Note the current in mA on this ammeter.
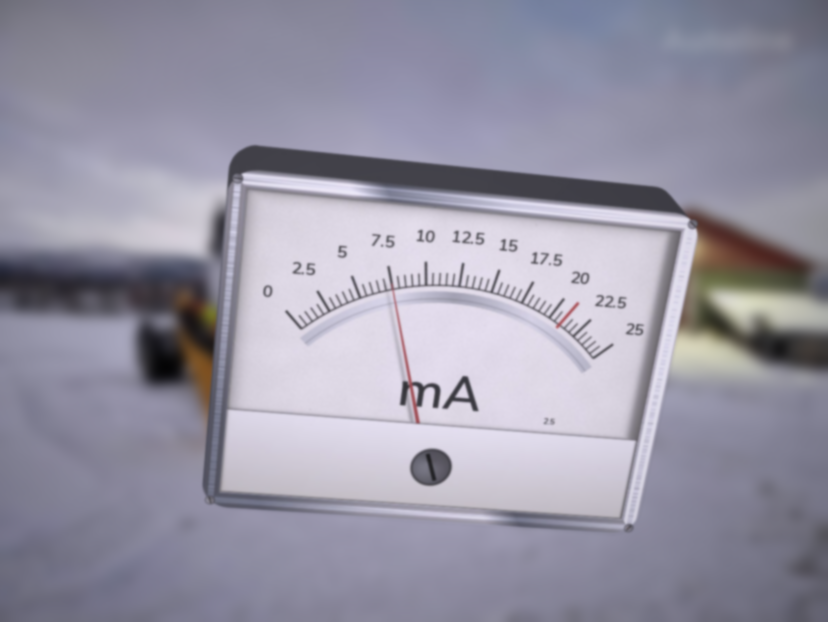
7.5 mA
